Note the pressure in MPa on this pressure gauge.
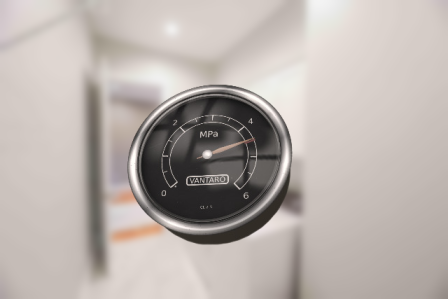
4.5 MPa
